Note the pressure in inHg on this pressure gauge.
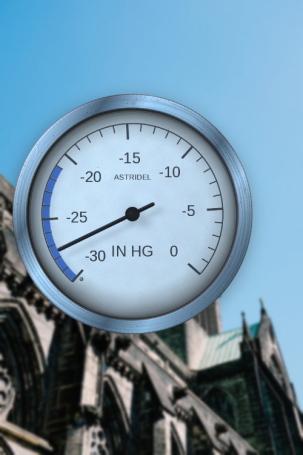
-27.5 inHg
